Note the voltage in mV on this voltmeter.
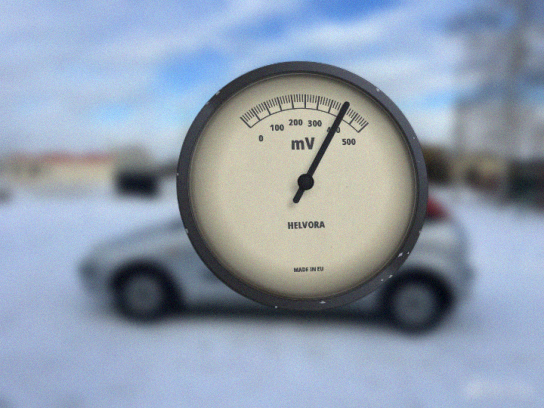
400 mV
